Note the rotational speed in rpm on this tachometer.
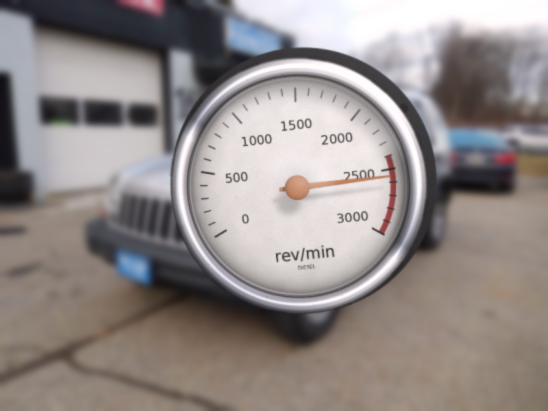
2550 rpm
